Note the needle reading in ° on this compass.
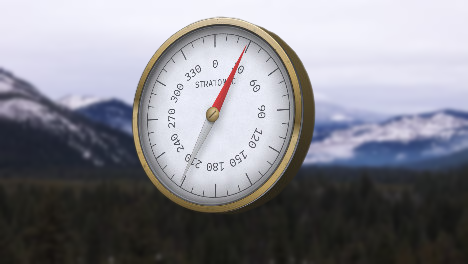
30 °
